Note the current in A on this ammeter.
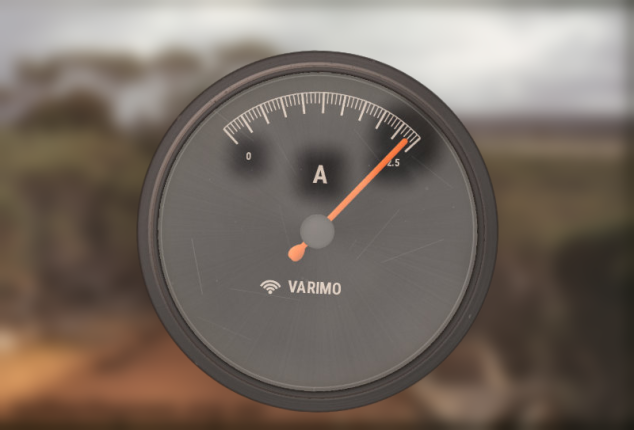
2.4 A
